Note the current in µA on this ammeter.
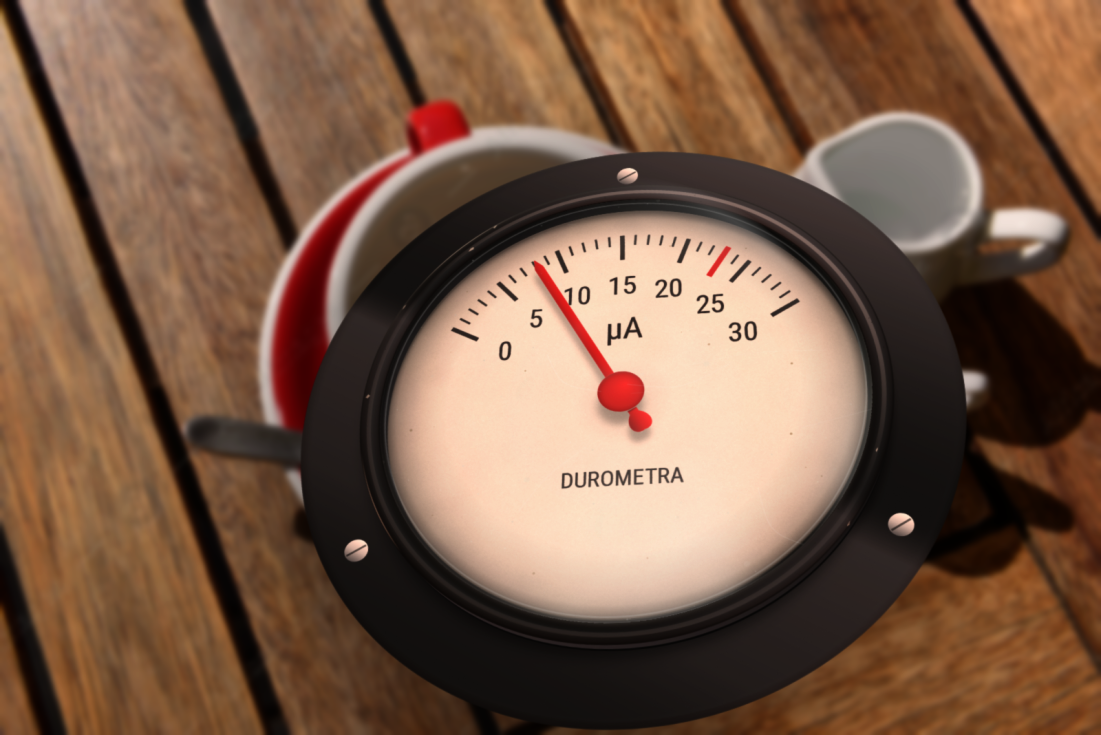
8 µA
